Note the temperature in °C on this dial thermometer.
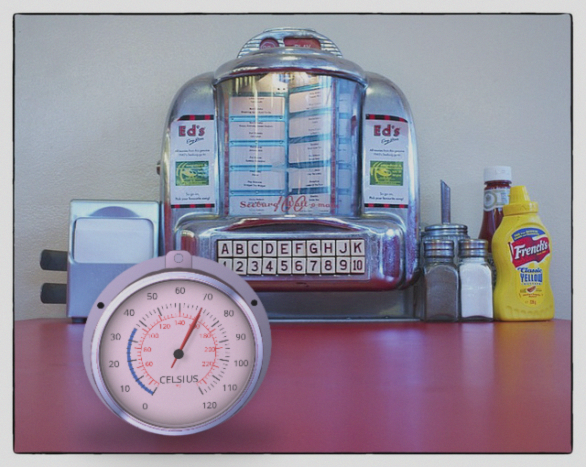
70 °C
